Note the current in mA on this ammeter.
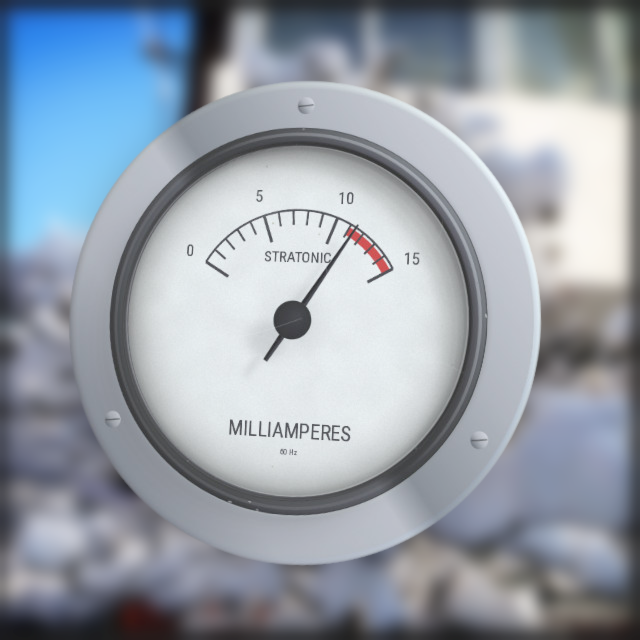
11.5 mA
